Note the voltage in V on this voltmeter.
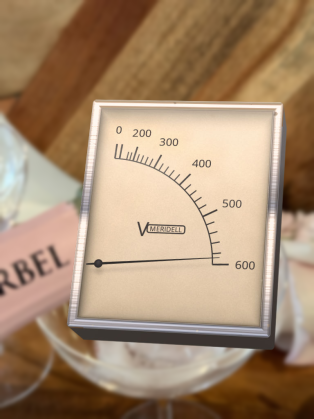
590 V
